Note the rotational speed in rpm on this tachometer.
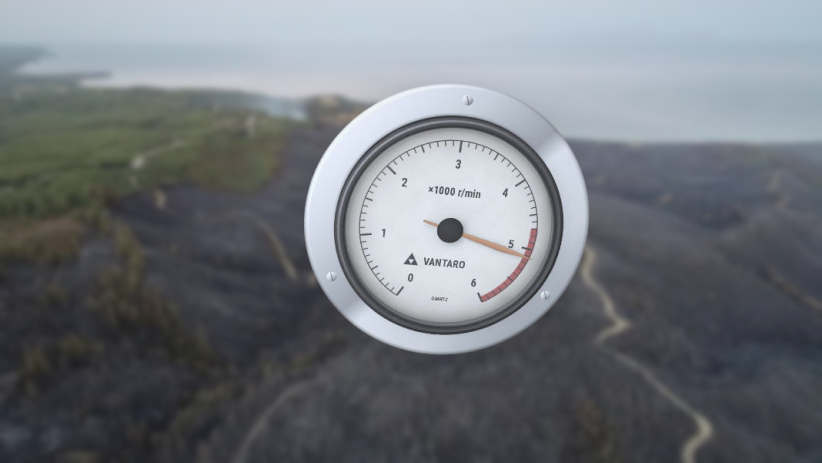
5100 rpm
